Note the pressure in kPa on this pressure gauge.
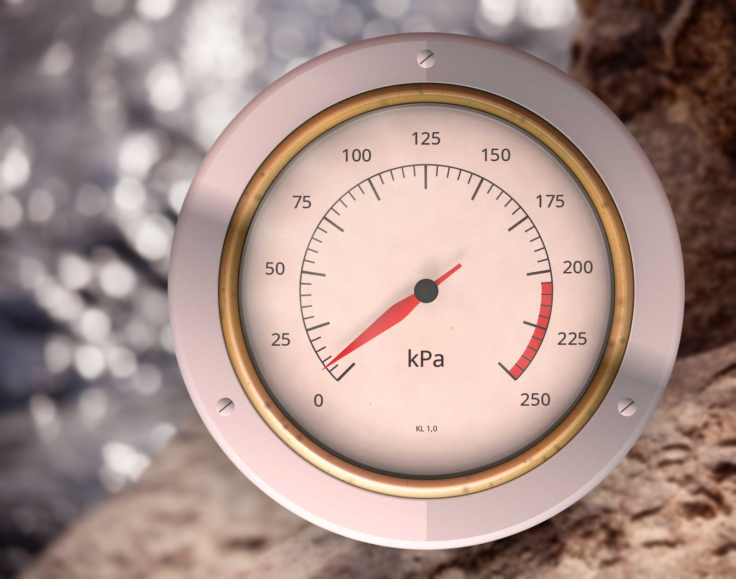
7.5 kPa
